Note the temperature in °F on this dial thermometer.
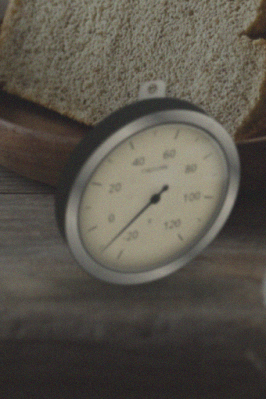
-10 °F
